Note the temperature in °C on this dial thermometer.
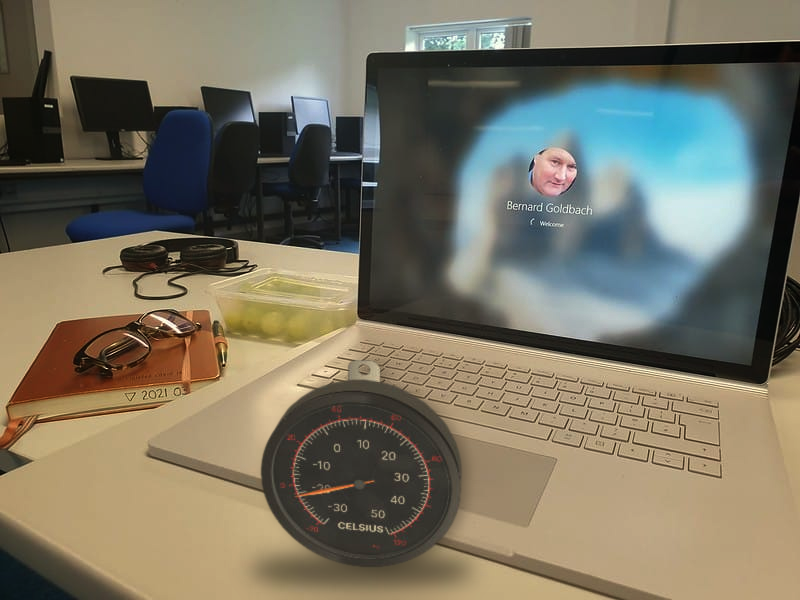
-20 °C
